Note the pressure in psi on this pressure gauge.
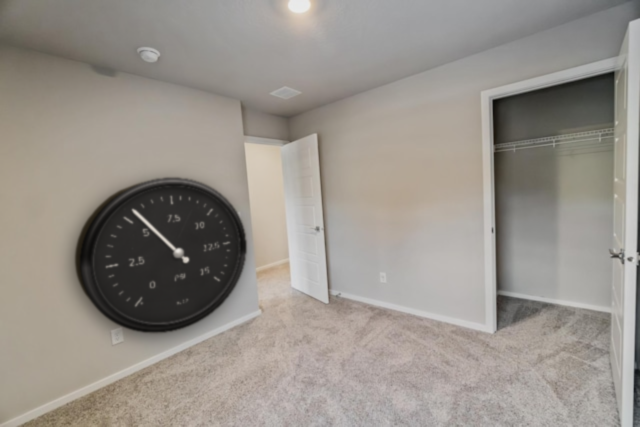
5.5 psi
